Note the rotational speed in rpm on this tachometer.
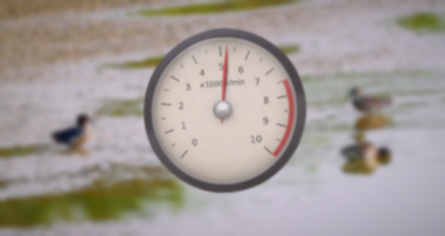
5250 rpm
